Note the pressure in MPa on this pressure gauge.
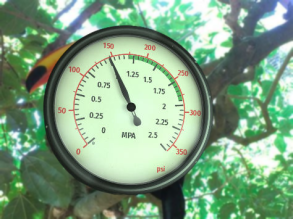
1 MPa
